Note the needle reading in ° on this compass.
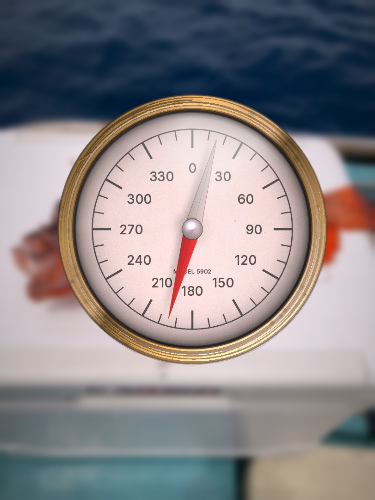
195 °
